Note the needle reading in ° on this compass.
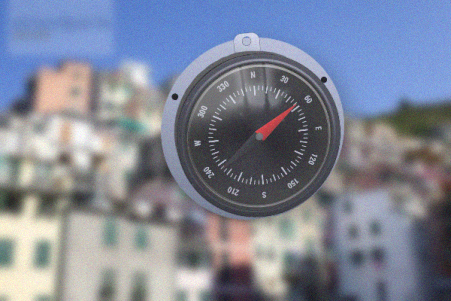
55 °
